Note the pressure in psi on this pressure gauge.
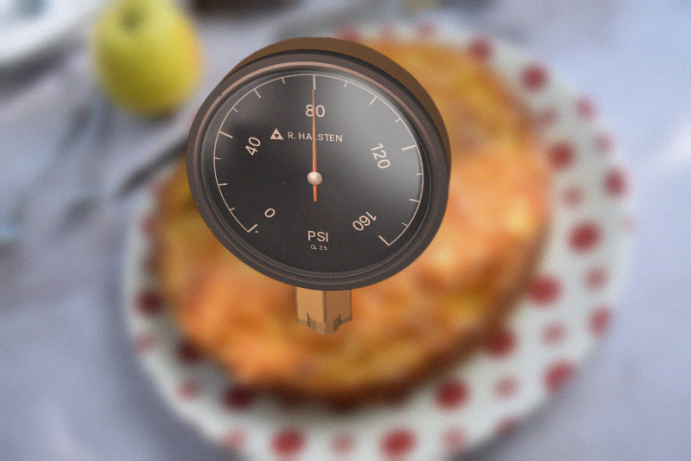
80 psi
